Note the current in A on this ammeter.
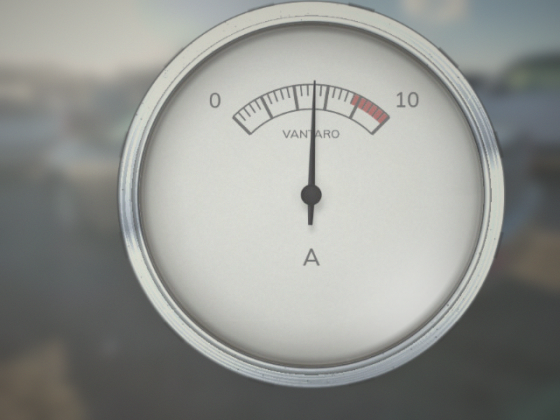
5.2 A
